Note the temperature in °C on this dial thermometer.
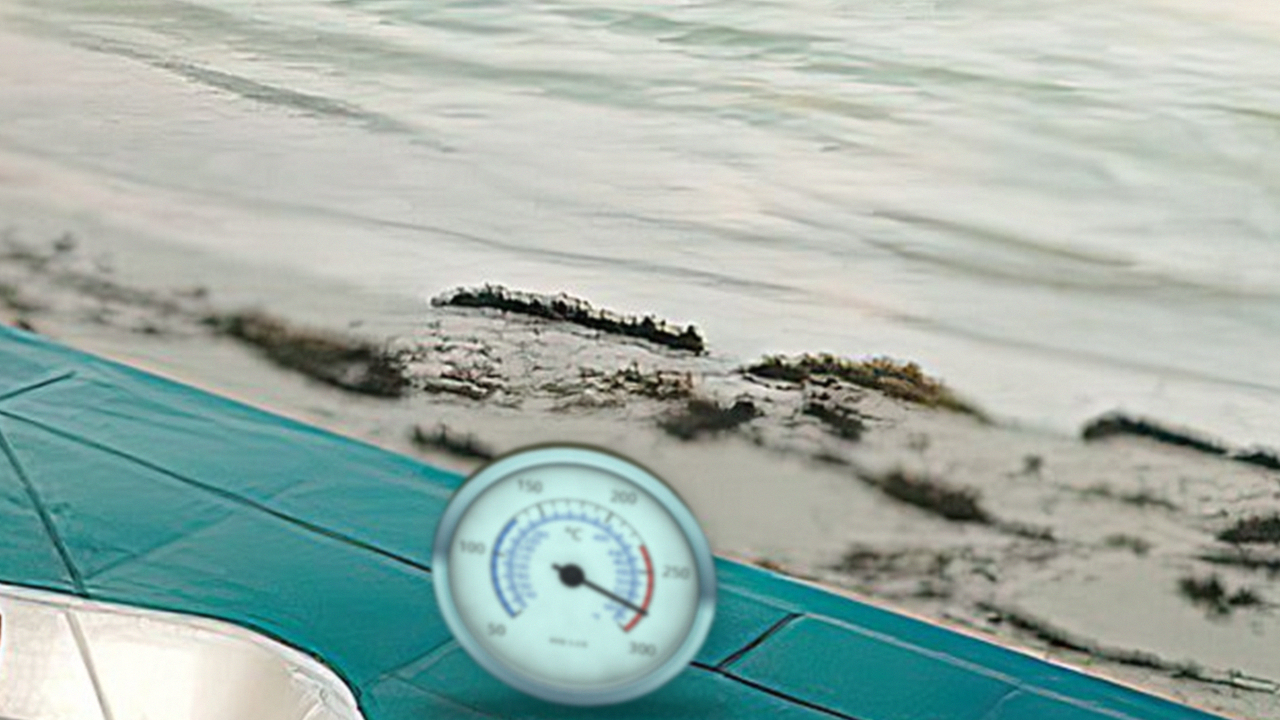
280 °C
